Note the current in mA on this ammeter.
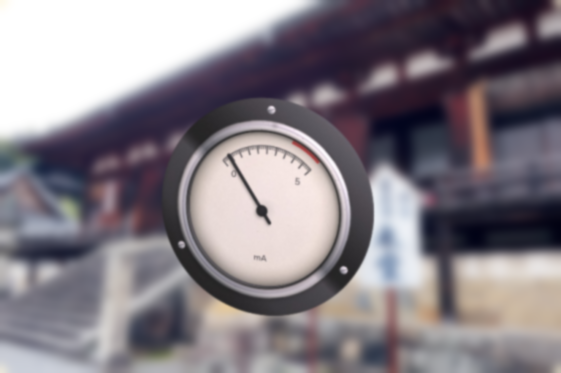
0.5 mA
